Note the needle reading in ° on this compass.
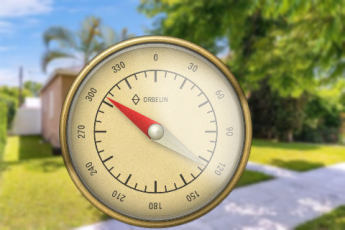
305 °
